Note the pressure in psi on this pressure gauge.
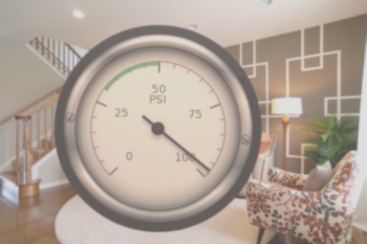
97.5 psi
